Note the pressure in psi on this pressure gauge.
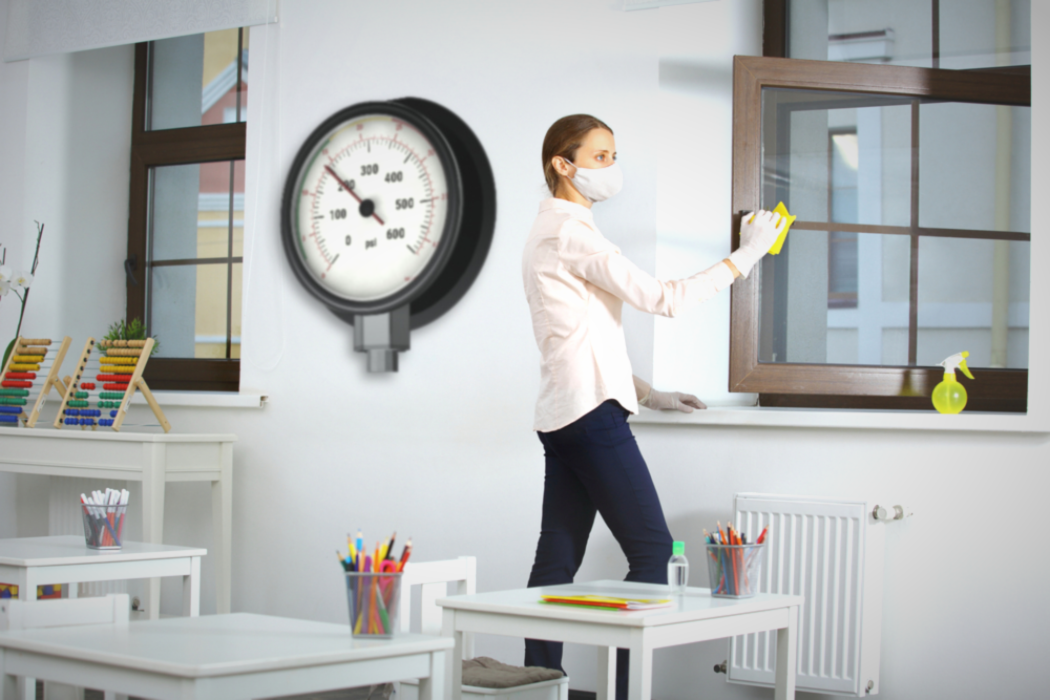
200 psi
